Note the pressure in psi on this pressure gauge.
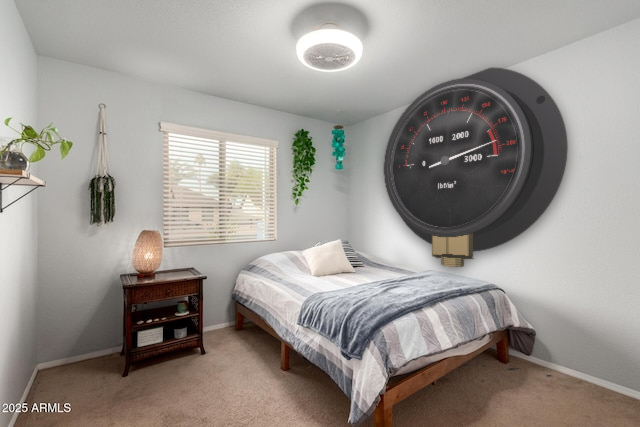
2750 psi
